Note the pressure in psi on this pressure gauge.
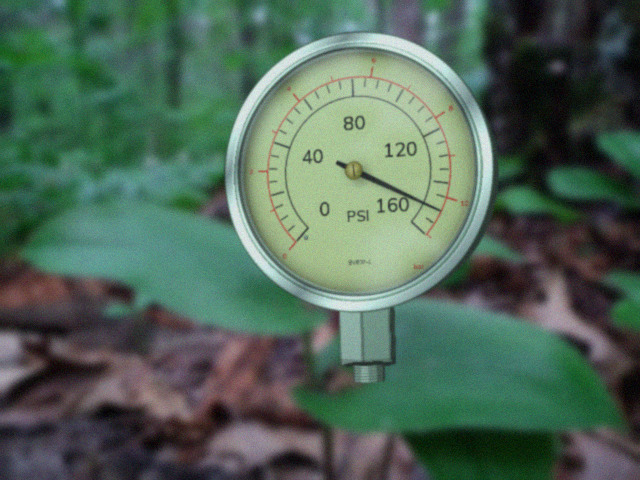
150 psi
